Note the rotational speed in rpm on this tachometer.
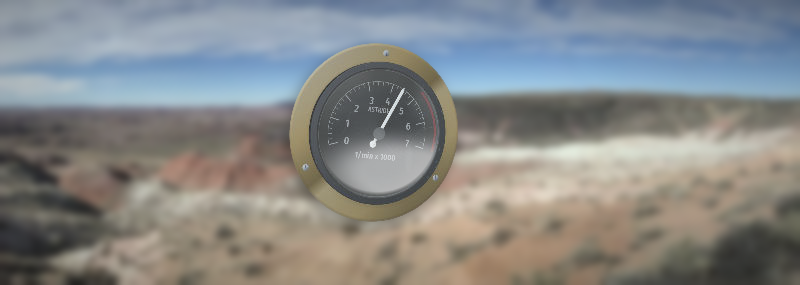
4400 rpm
